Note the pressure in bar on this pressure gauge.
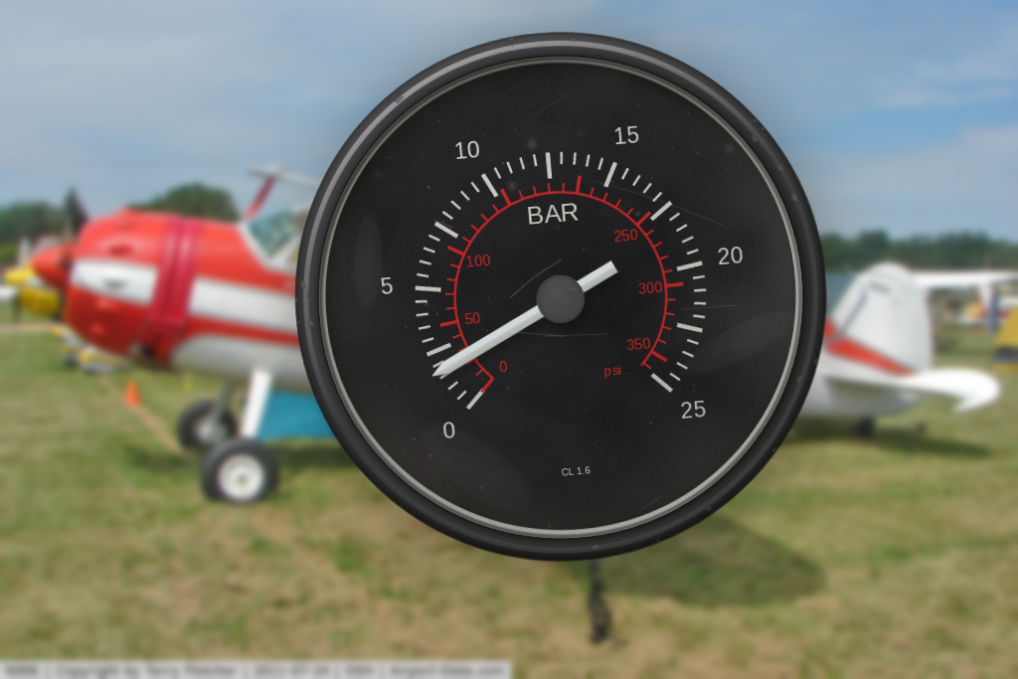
1.75 bar
